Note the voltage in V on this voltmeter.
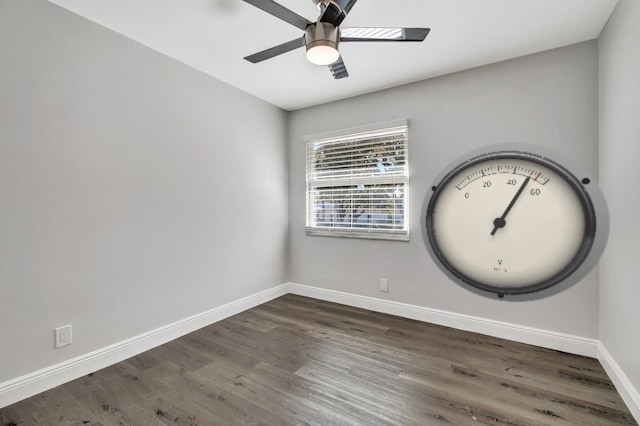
50 V
